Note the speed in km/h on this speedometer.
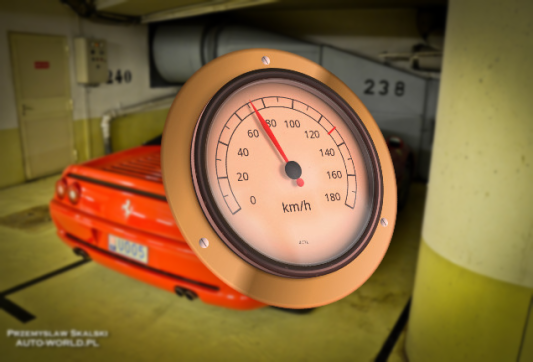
70 km/h
